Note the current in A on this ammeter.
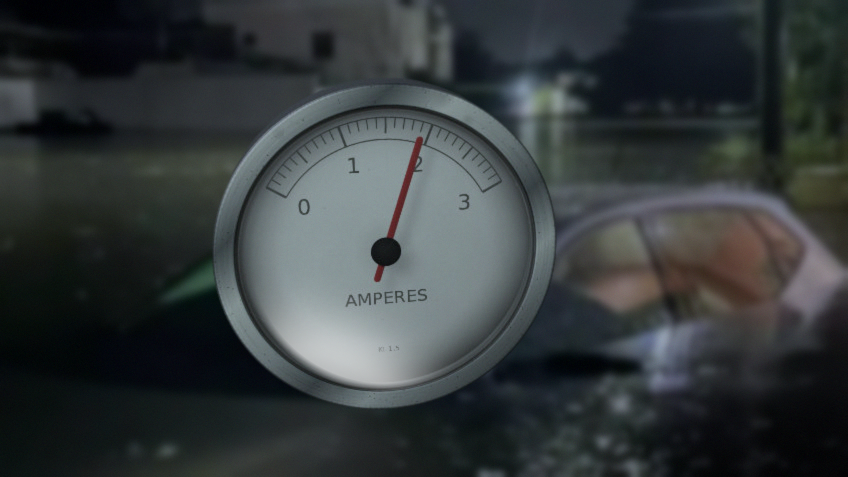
1.9 A
